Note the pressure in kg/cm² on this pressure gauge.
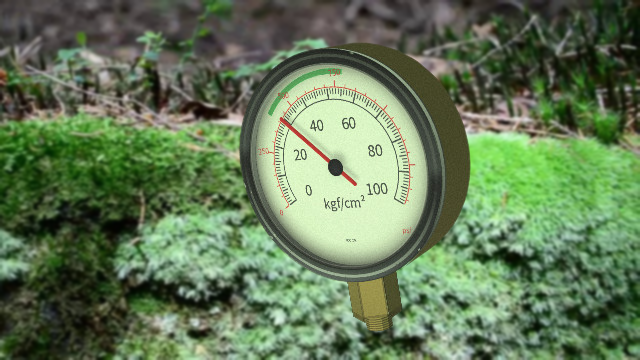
30 kg/cm²
